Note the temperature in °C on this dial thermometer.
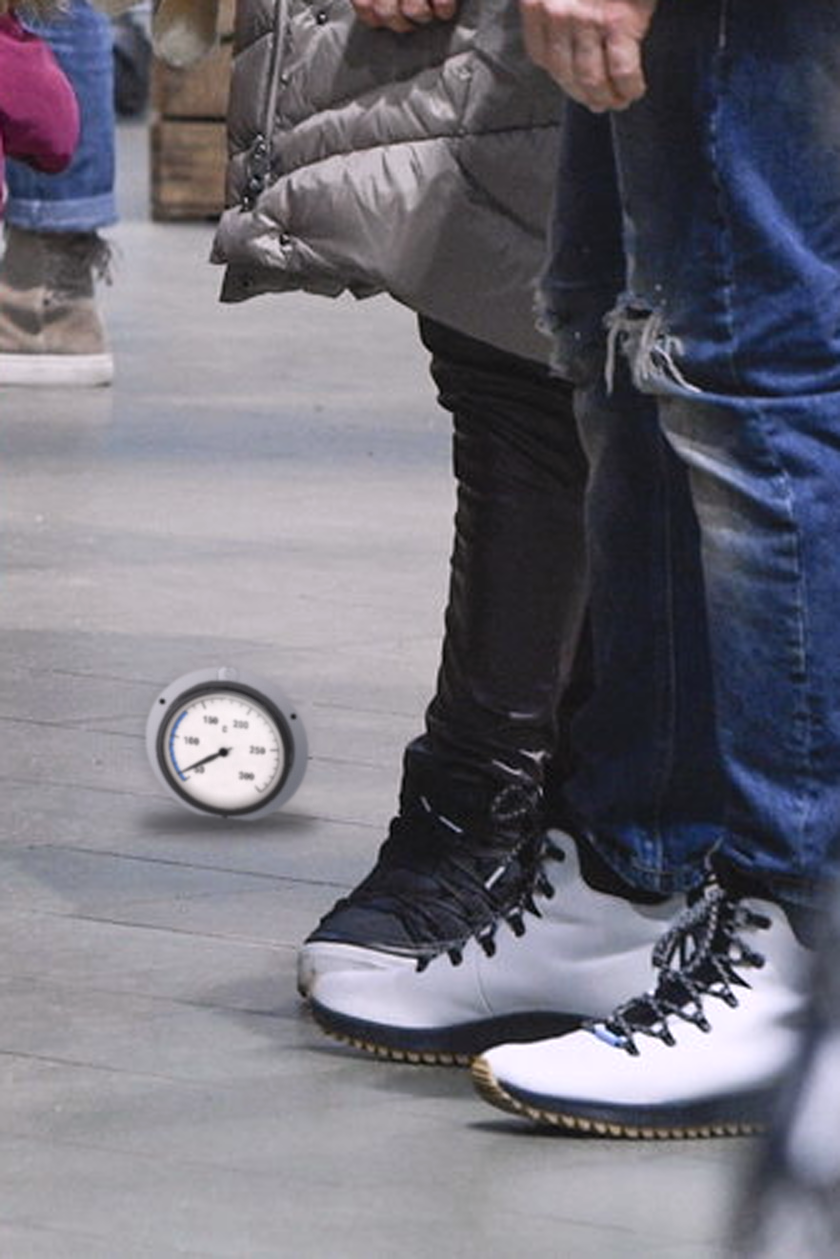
60 °C
